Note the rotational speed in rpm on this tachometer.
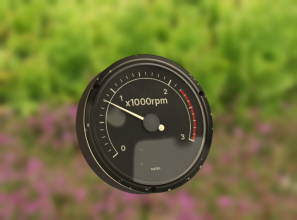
800 rpm
